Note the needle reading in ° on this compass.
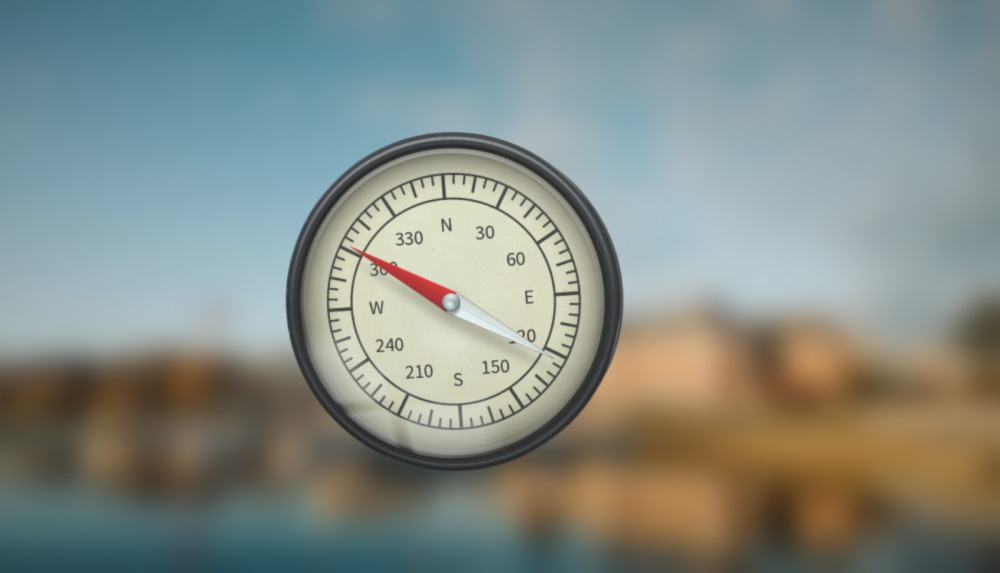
302.5 °
